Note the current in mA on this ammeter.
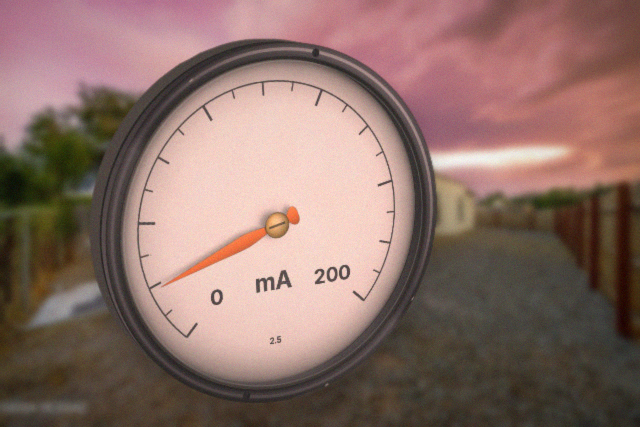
20 mA
